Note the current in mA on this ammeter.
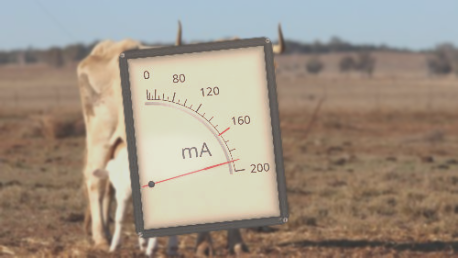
190 mA
